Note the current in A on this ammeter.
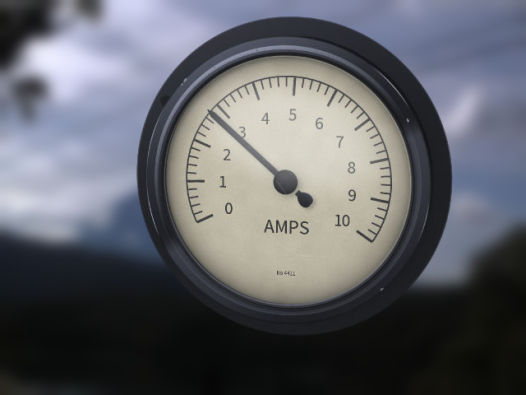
2.8 A
